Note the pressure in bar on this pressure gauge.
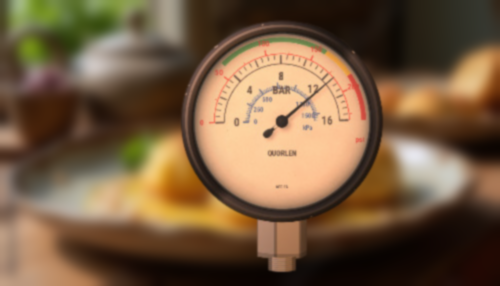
12.5 bar
